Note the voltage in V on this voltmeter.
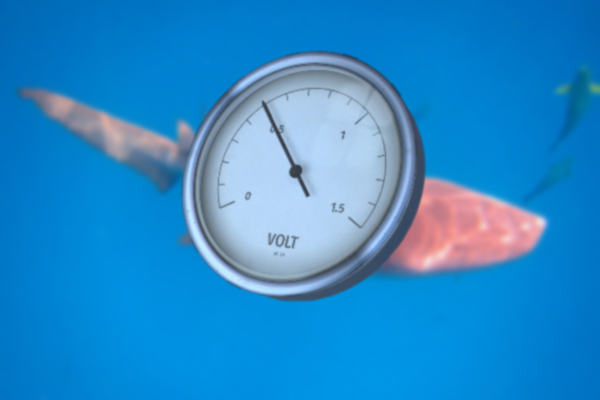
0.5 V
